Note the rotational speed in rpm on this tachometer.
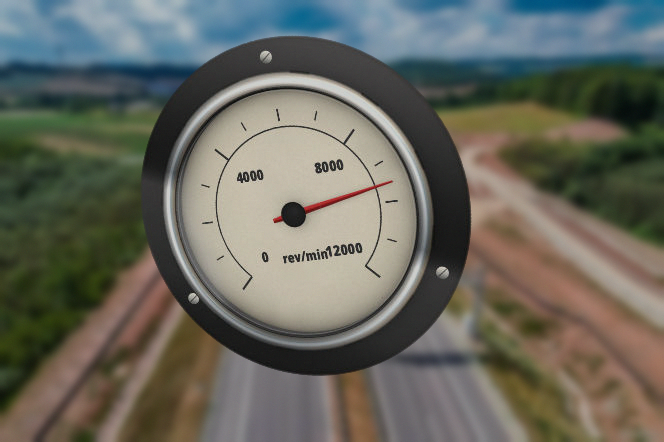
9500 rpm
